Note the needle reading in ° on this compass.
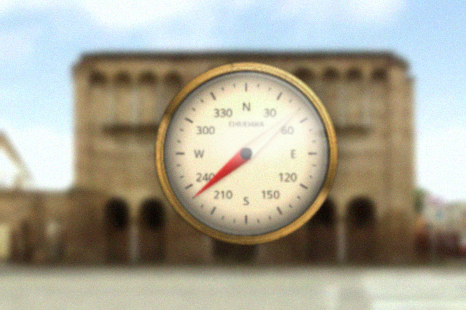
230 °
